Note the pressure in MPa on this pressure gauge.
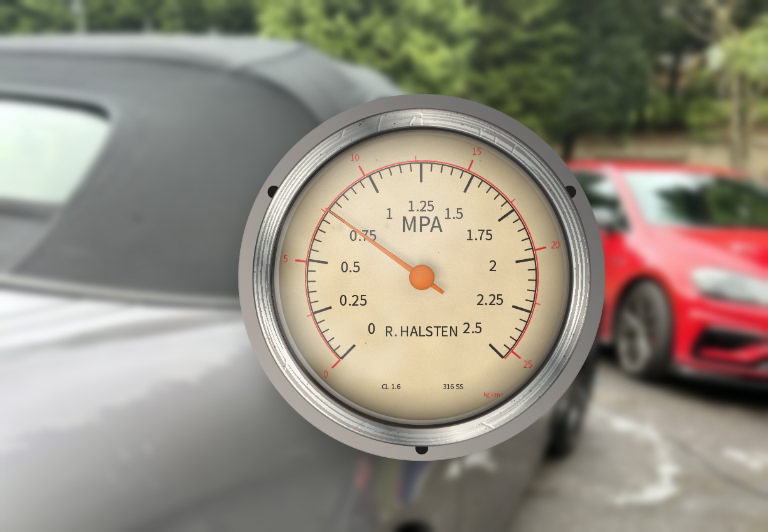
0.75 MPa
